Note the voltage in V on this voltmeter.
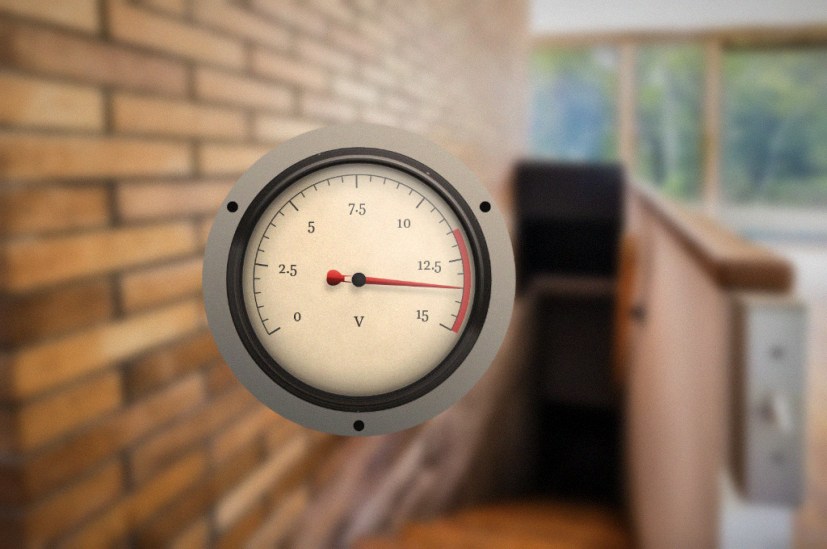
13.5 V
